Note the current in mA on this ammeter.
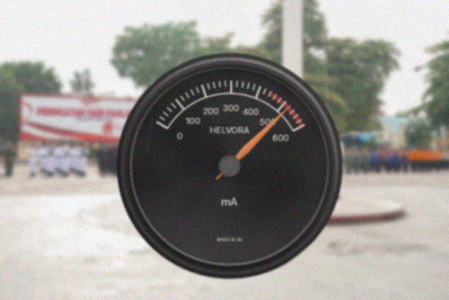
520 mA
